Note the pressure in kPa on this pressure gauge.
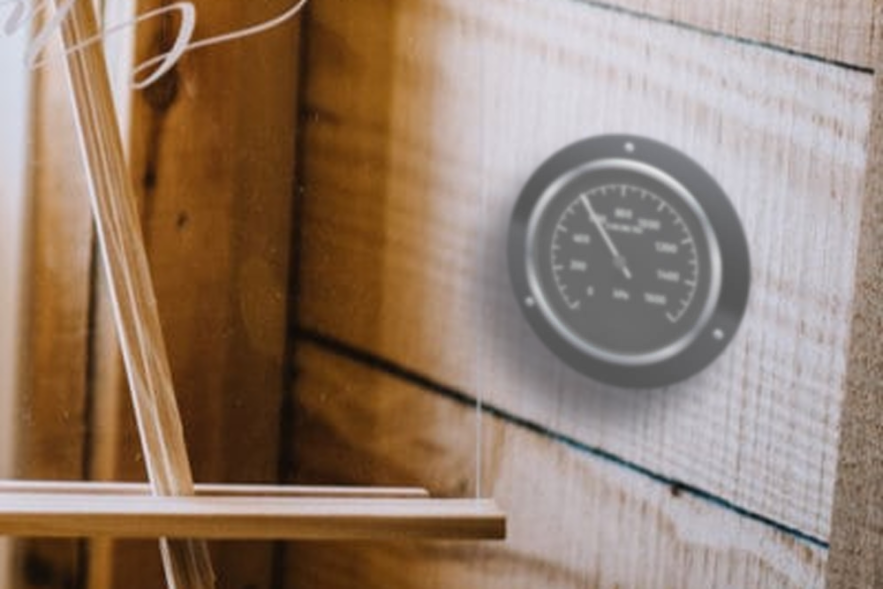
600 kPa
